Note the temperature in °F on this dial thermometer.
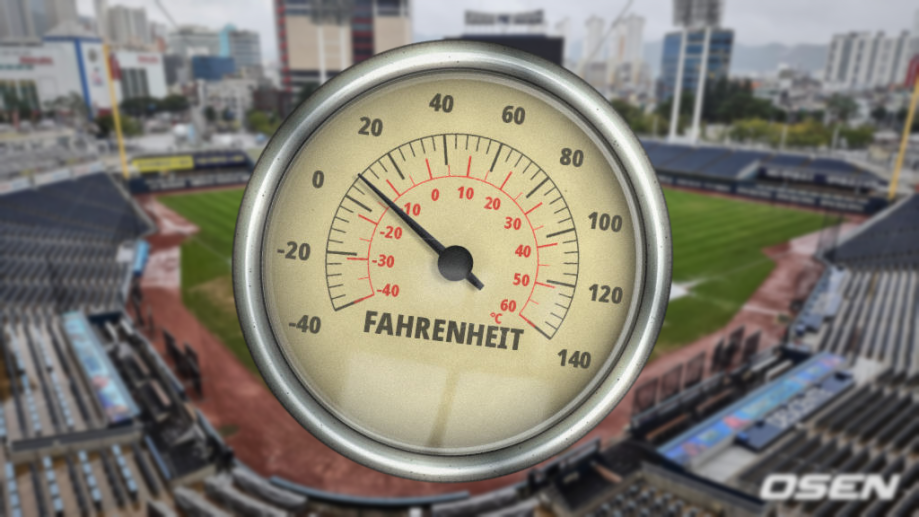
8 °F
